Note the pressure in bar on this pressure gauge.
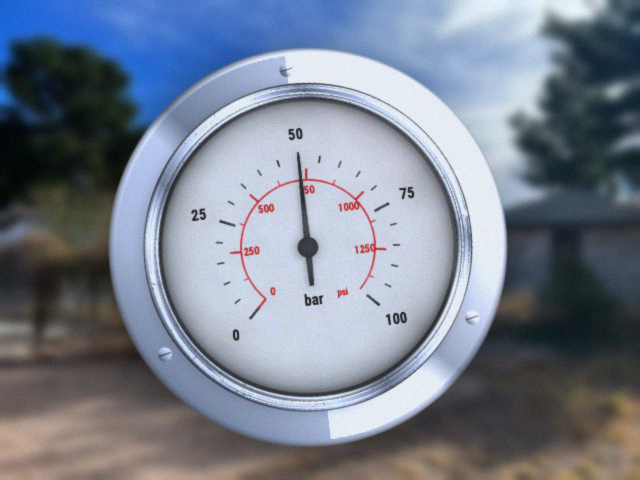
50 bar
